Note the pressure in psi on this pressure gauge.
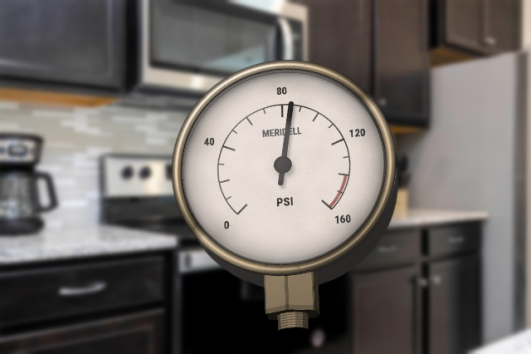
85 psi
